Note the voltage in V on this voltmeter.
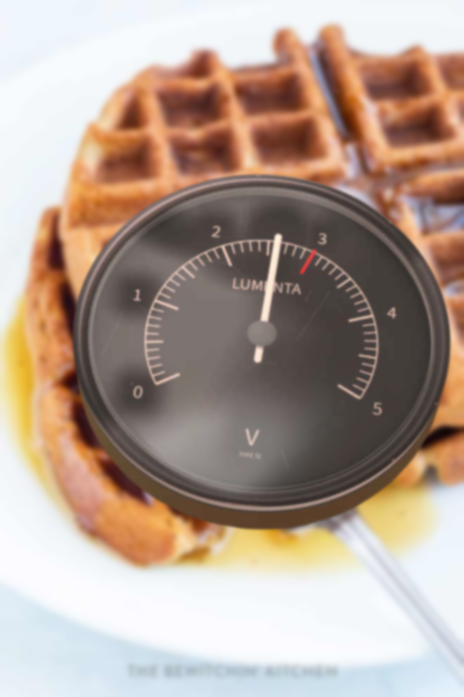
2.6 V
